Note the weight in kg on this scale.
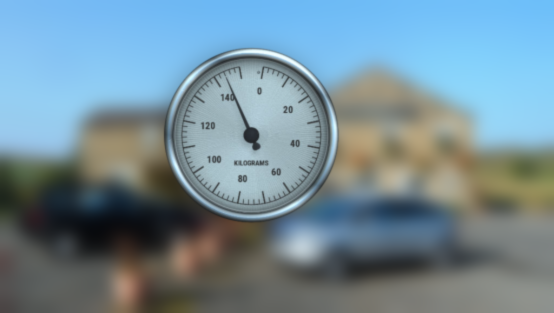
144 kg
